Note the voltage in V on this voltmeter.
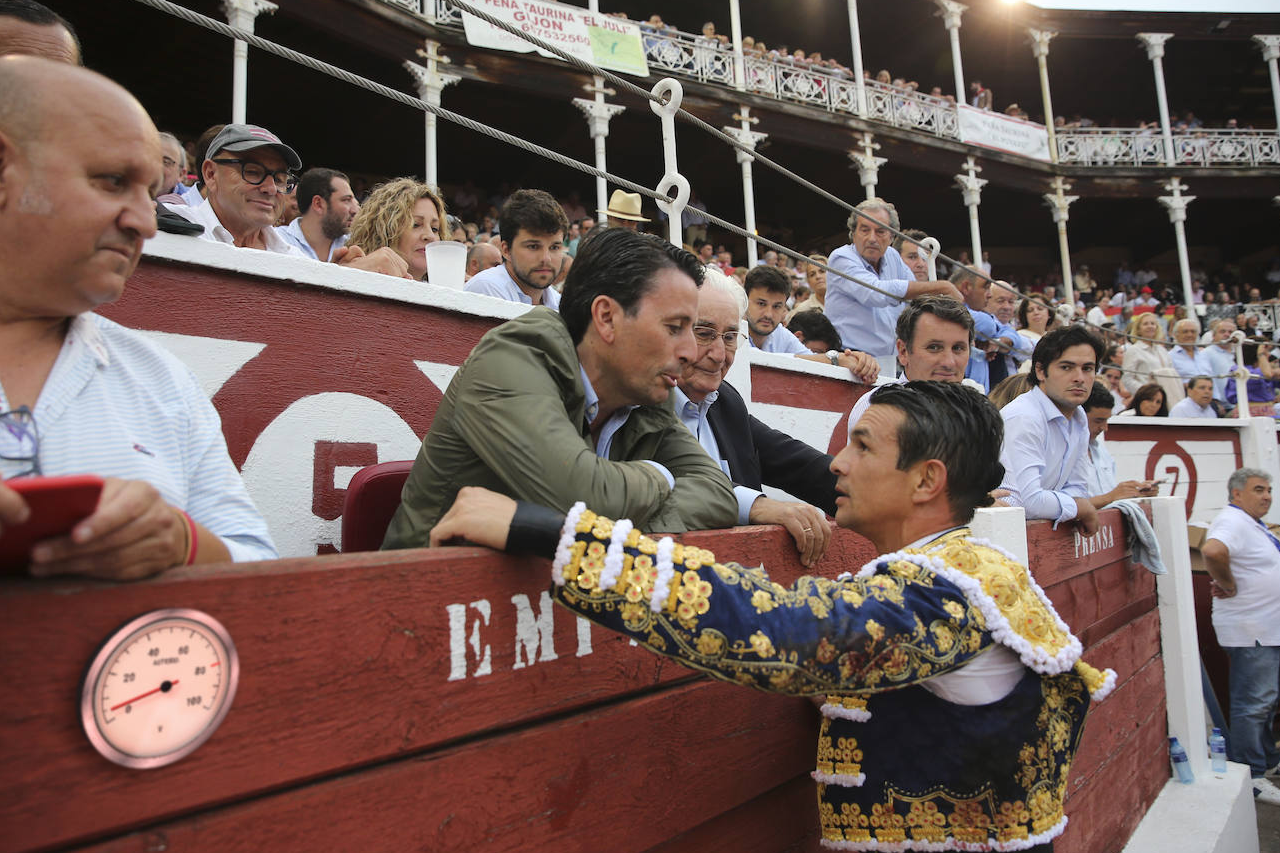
5 V
